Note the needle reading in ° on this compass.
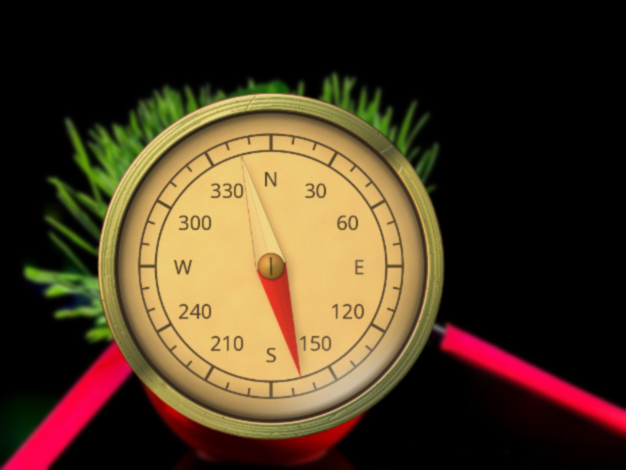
165 °
